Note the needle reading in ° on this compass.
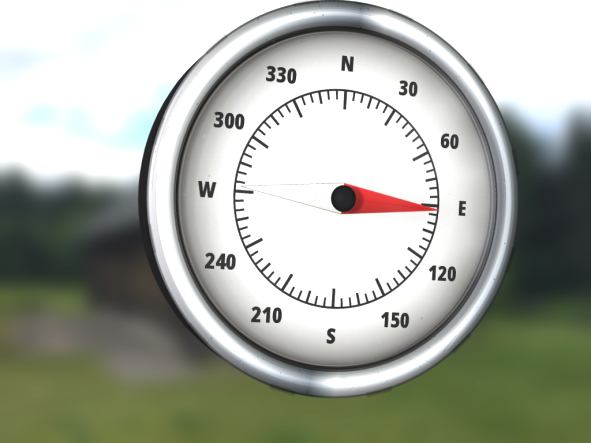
92.5 °
